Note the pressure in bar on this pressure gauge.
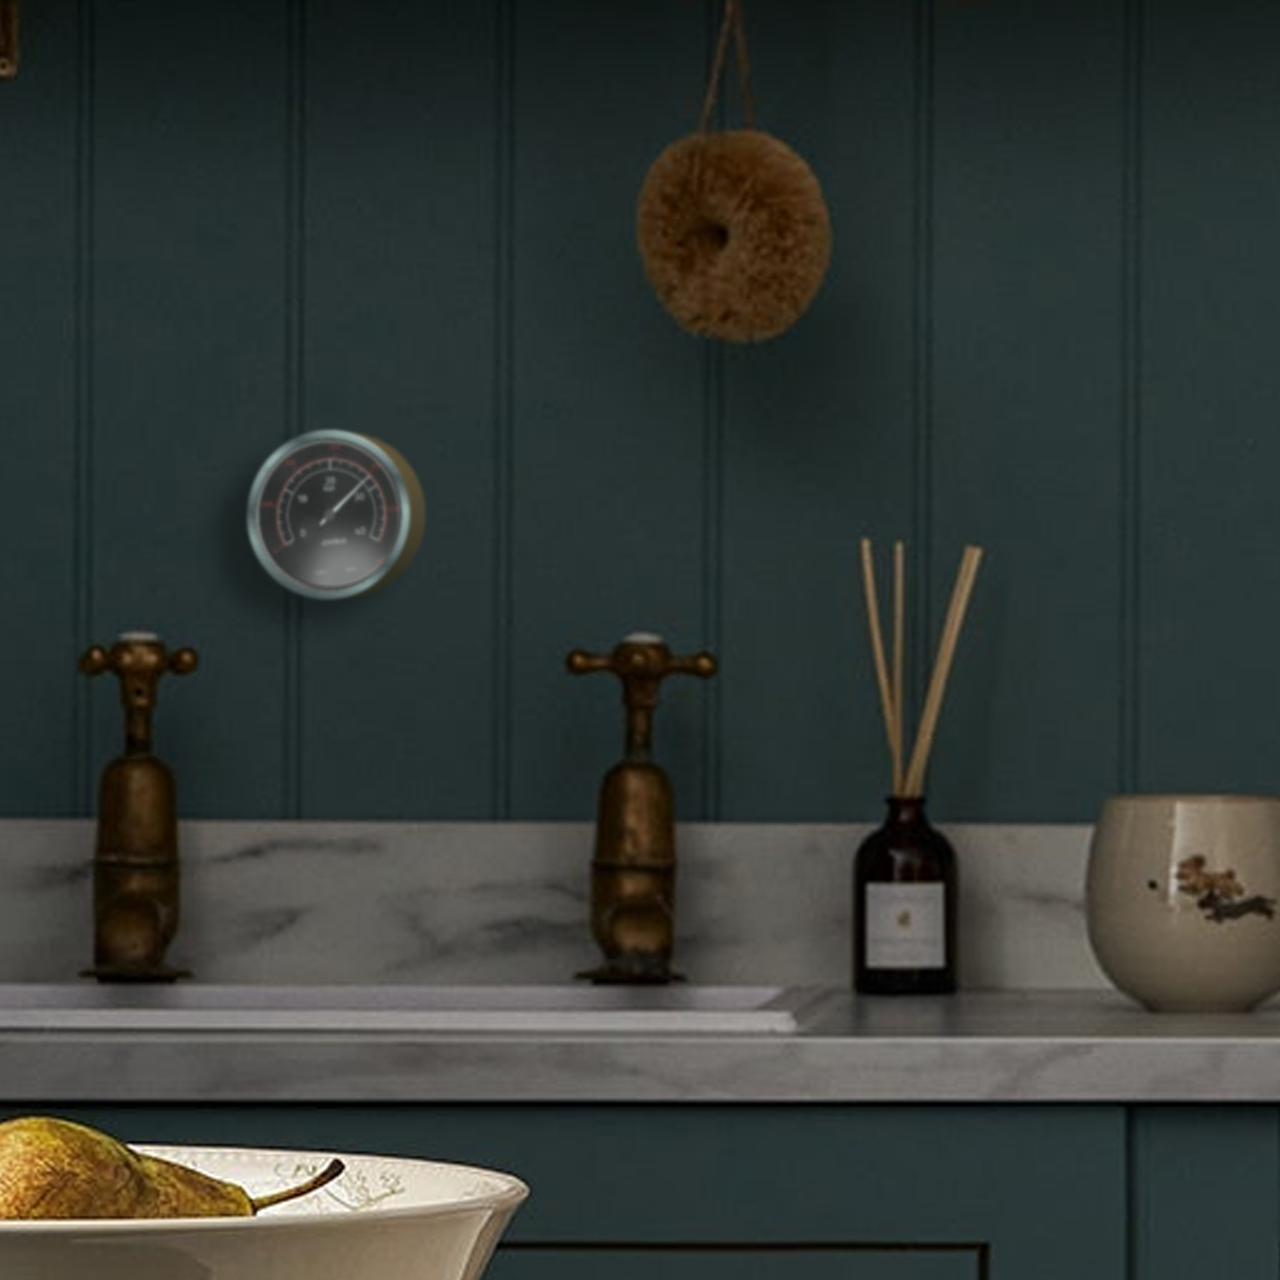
28 bar
